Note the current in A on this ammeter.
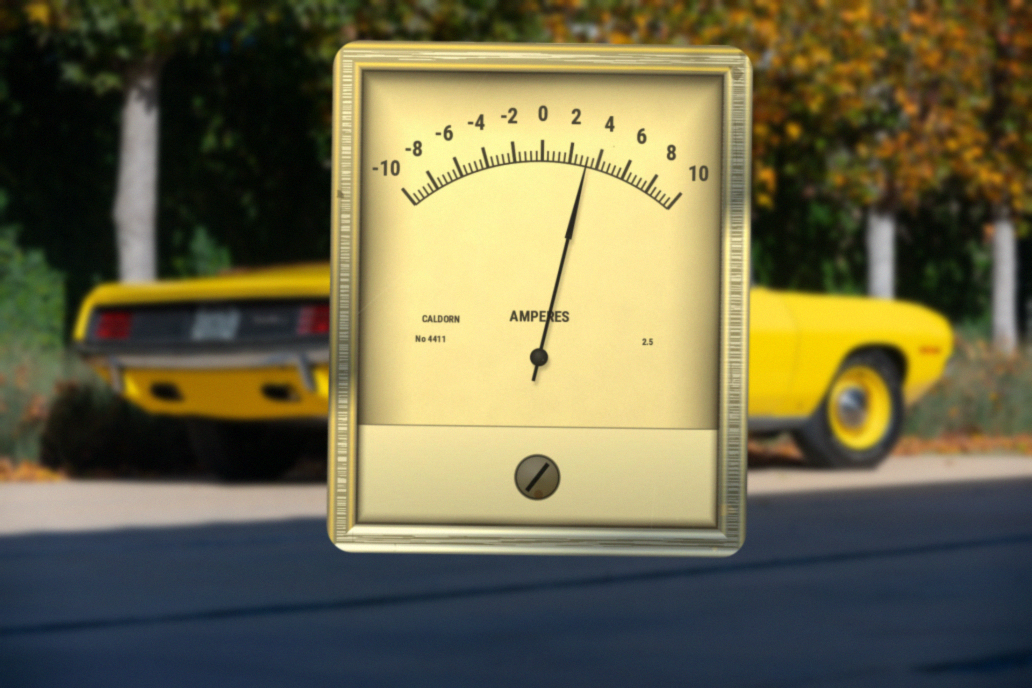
3.2 A
